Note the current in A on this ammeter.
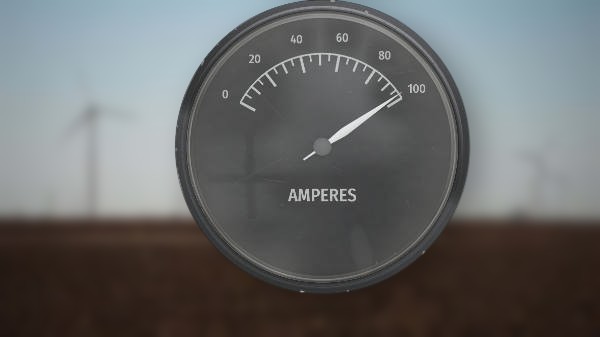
97.5 A
